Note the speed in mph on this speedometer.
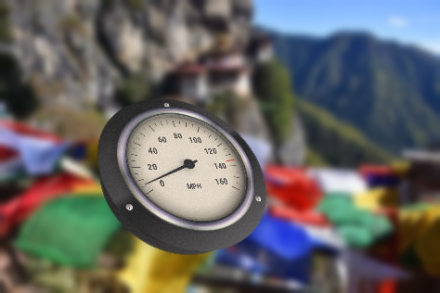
5 mph
